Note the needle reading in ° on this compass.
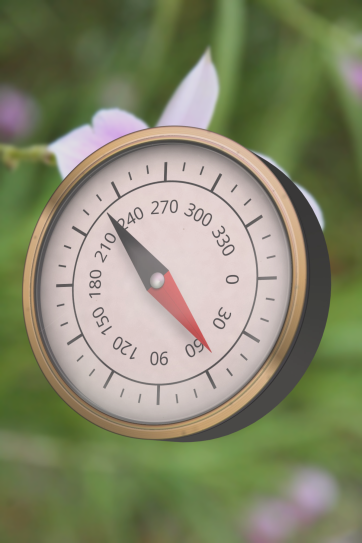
50 °
